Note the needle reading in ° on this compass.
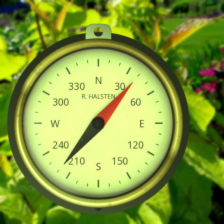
40 °
